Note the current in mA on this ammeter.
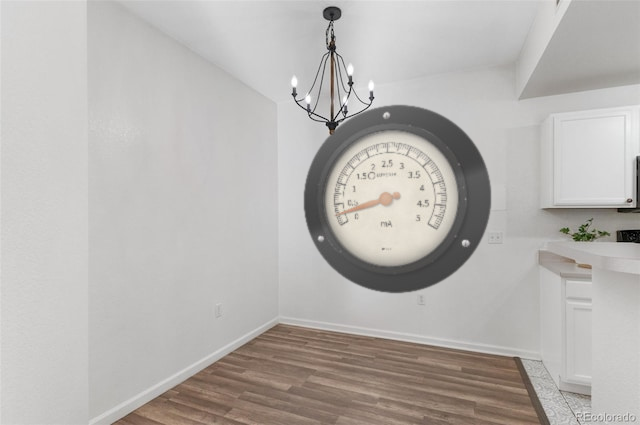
0.25 mA
